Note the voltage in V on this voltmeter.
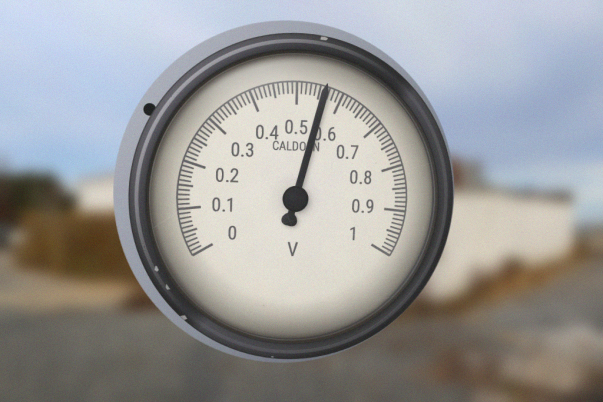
0.56 V
